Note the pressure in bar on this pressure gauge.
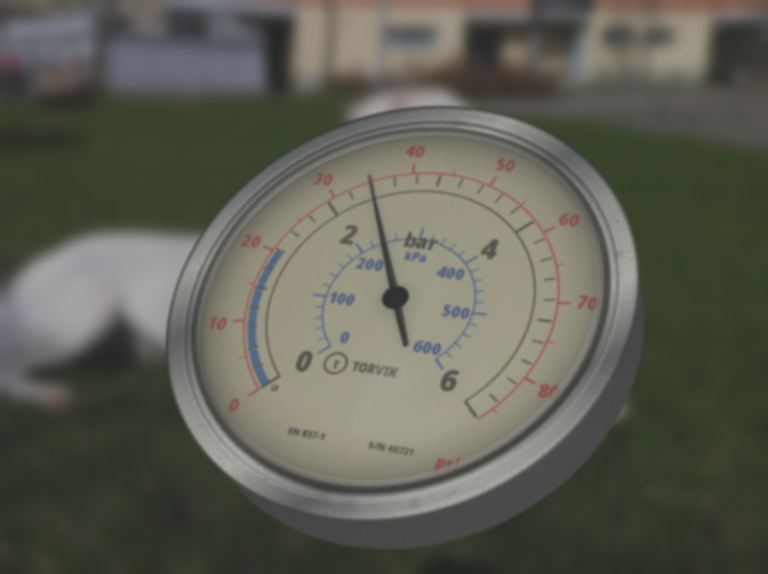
2.4 bar
